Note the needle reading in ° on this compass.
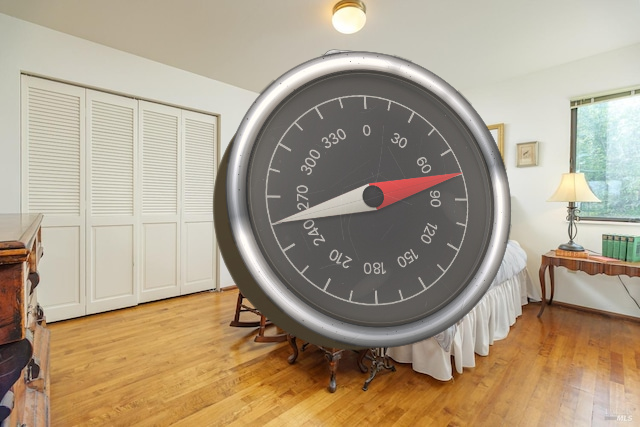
75 °
